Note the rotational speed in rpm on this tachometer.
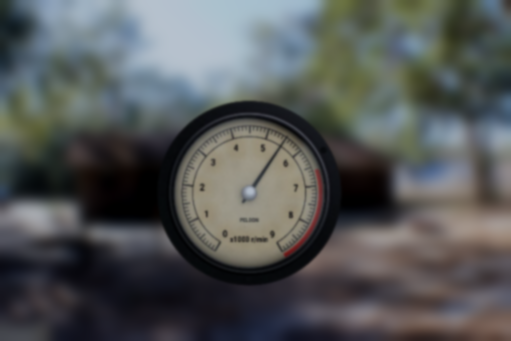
5500 rpm
